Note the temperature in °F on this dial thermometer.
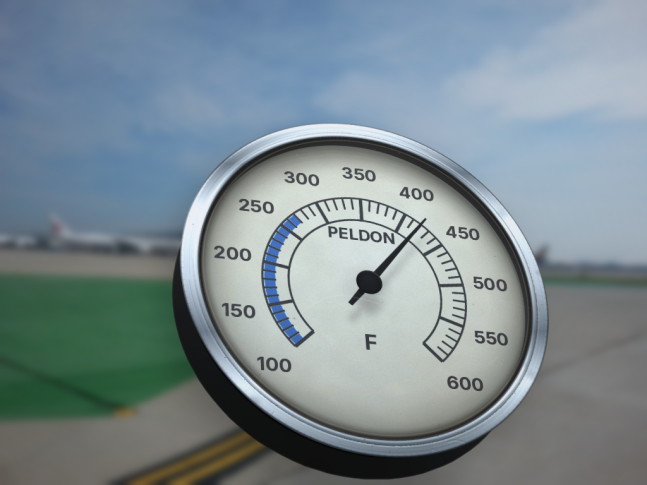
420 °F
